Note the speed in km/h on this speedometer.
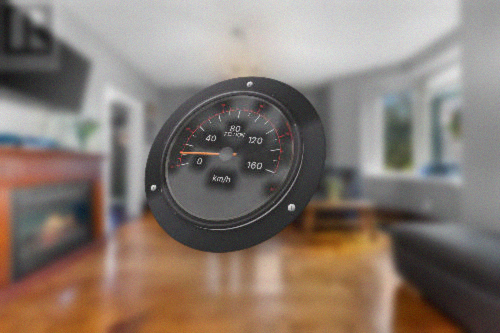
10 km/h
